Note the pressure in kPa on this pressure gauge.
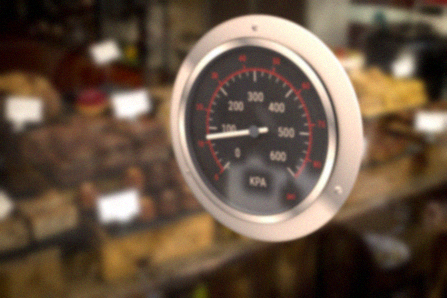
80 kPa
